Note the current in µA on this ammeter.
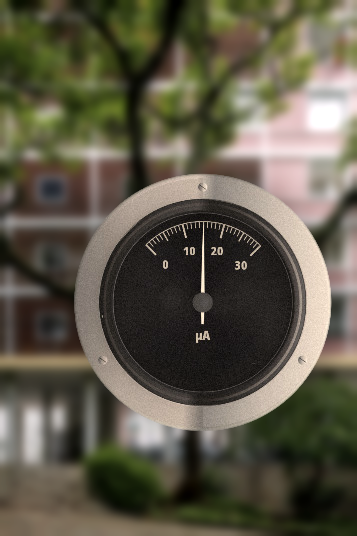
15 µA
